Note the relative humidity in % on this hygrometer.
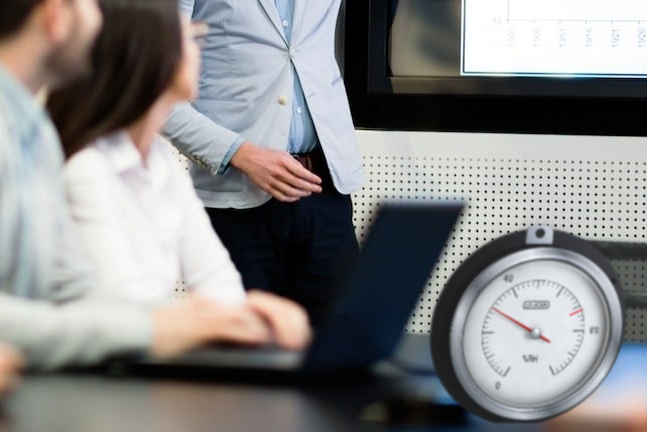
30 %
